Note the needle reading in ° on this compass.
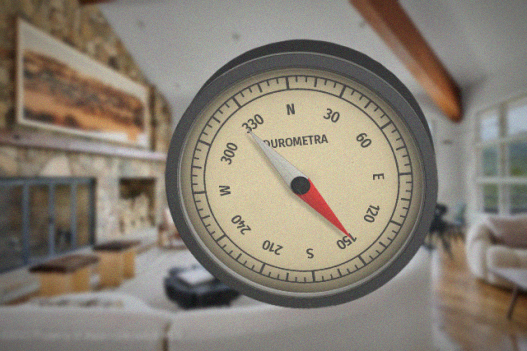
145 °
